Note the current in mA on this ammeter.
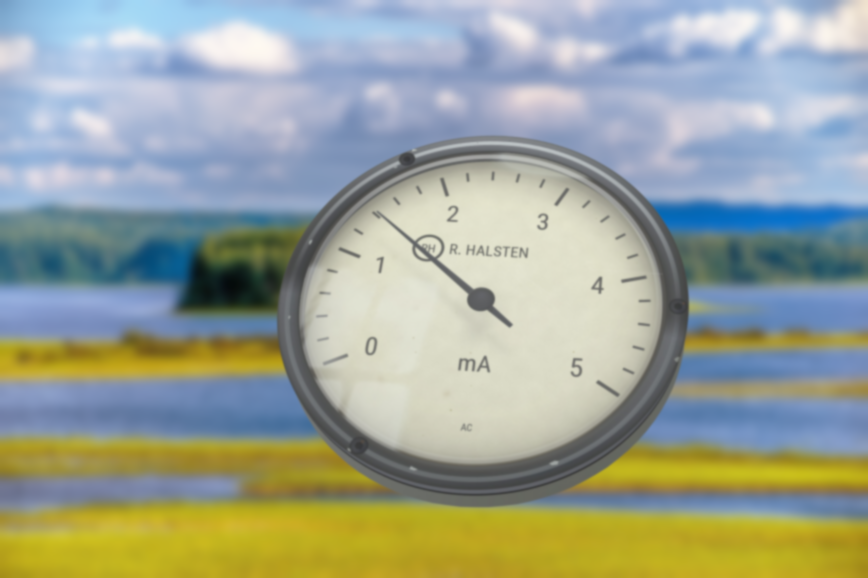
1.4 mA
